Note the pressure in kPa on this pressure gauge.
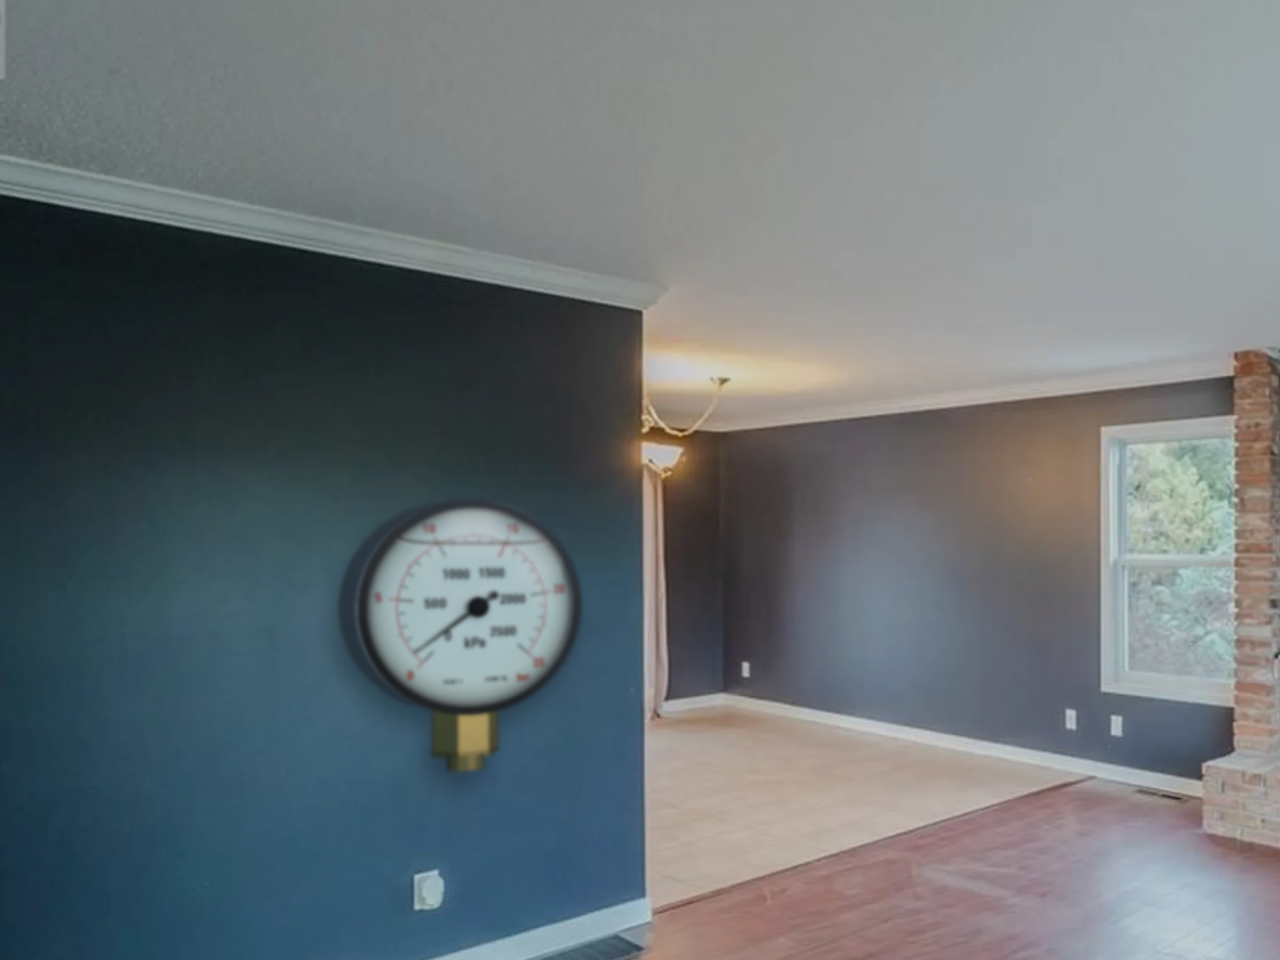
100 kPa
